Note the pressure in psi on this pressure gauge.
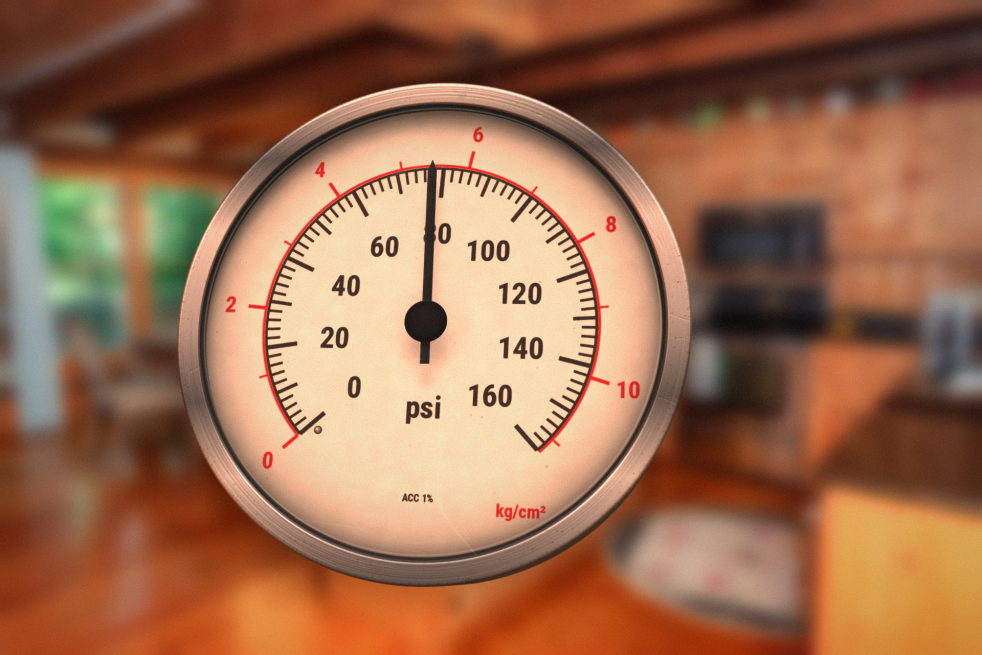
78 psi
